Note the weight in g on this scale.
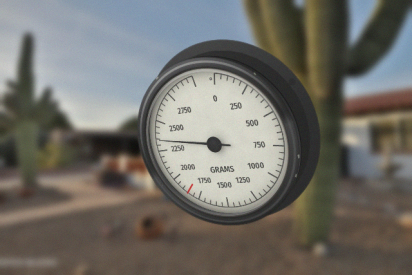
2350 g
